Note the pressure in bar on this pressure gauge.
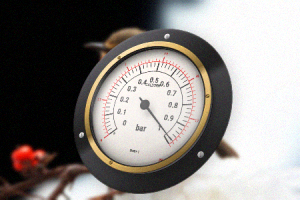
0.98 bar
